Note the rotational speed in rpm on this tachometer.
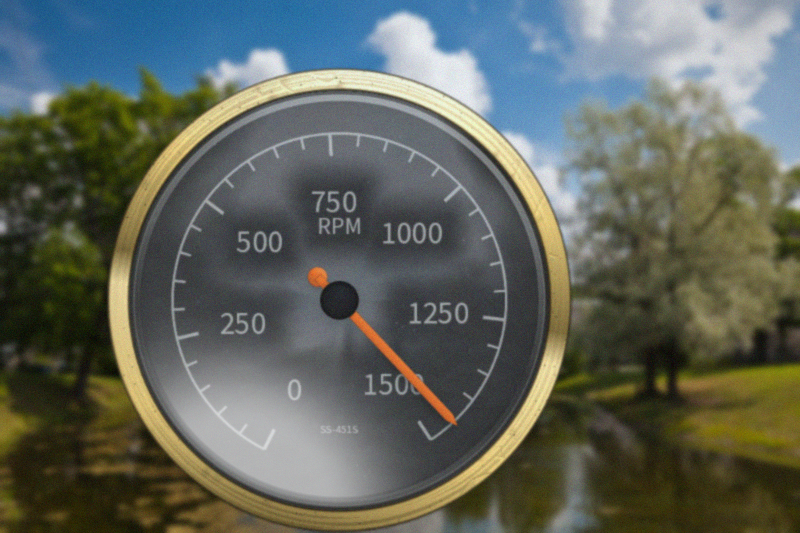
1450 rpm
